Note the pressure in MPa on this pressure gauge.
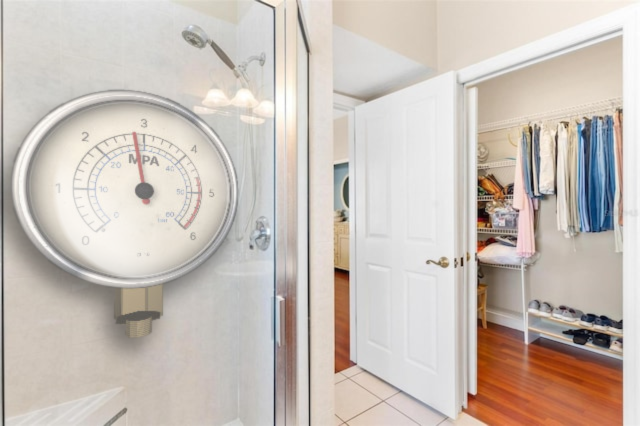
2.8 MPa
